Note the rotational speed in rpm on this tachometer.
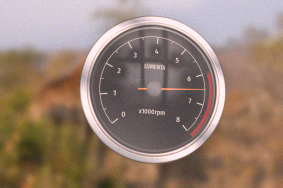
6500 rpm
